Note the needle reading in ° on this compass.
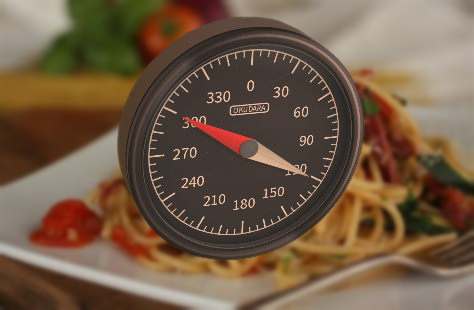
300 °
